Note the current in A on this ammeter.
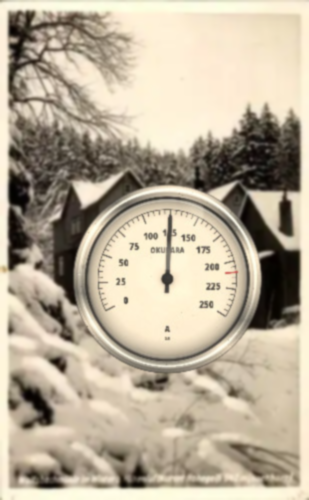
125 A
